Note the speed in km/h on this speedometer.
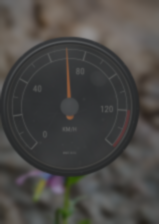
70 km/h
